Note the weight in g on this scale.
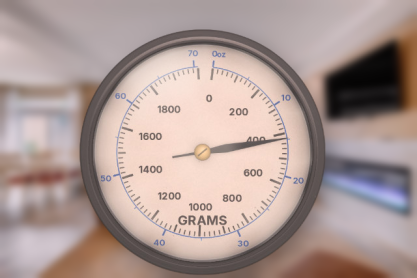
420 g
